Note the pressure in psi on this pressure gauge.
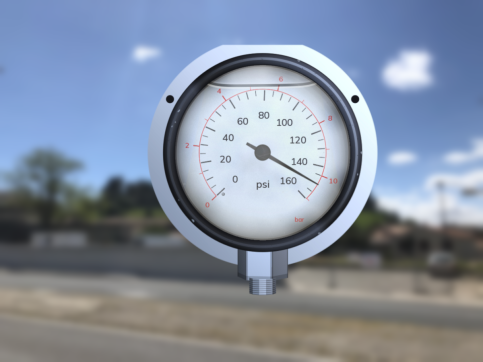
150 psi
